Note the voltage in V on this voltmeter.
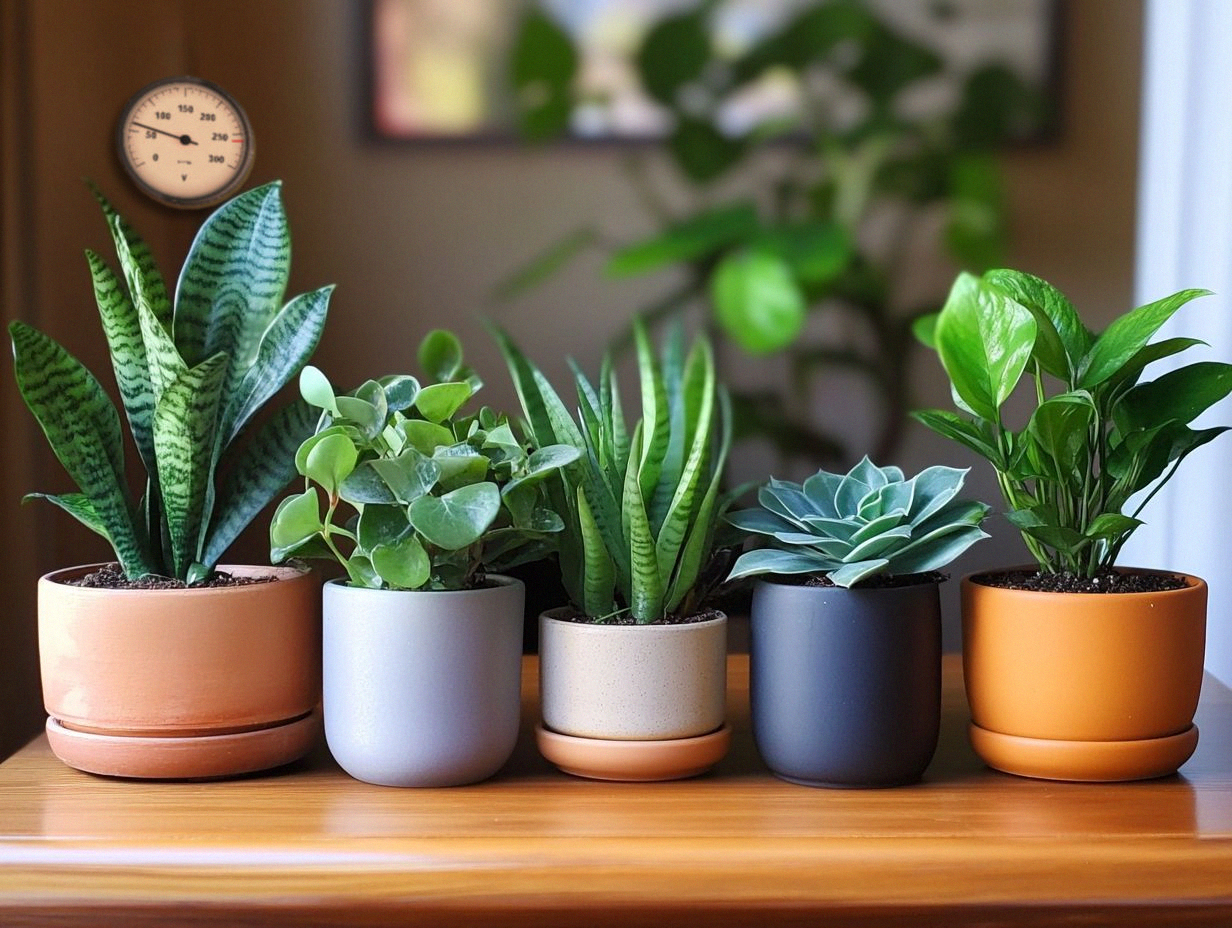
60 V
